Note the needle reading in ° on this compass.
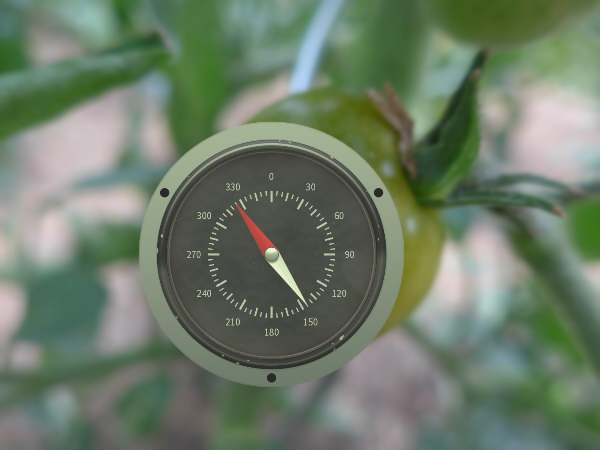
325 °
